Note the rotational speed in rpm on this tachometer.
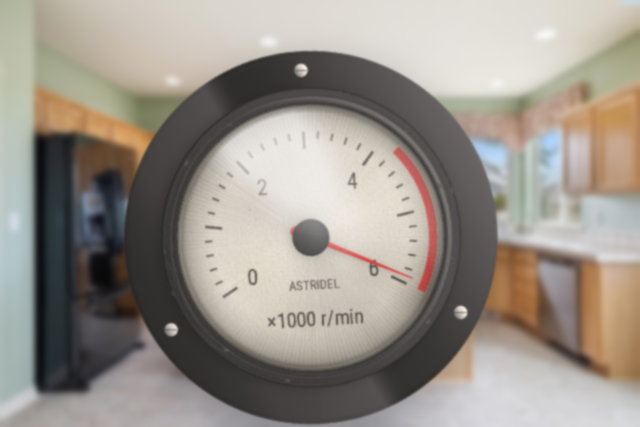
5900 rpm
